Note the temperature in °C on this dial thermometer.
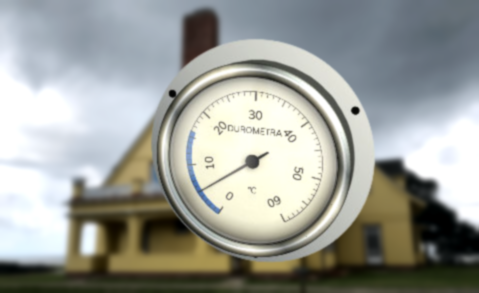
5 °C
